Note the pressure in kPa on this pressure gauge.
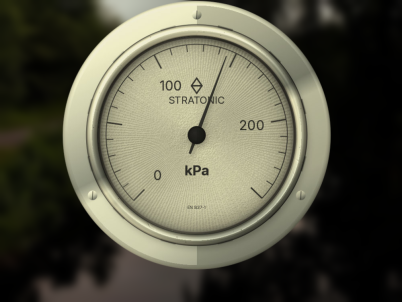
145 kPa
